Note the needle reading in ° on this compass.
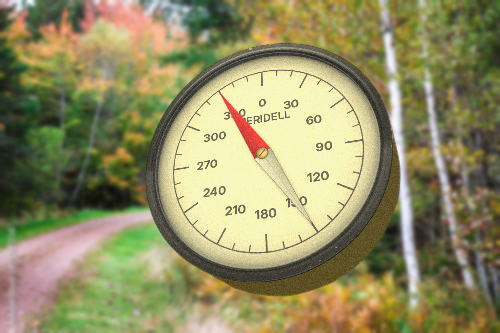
330 °
